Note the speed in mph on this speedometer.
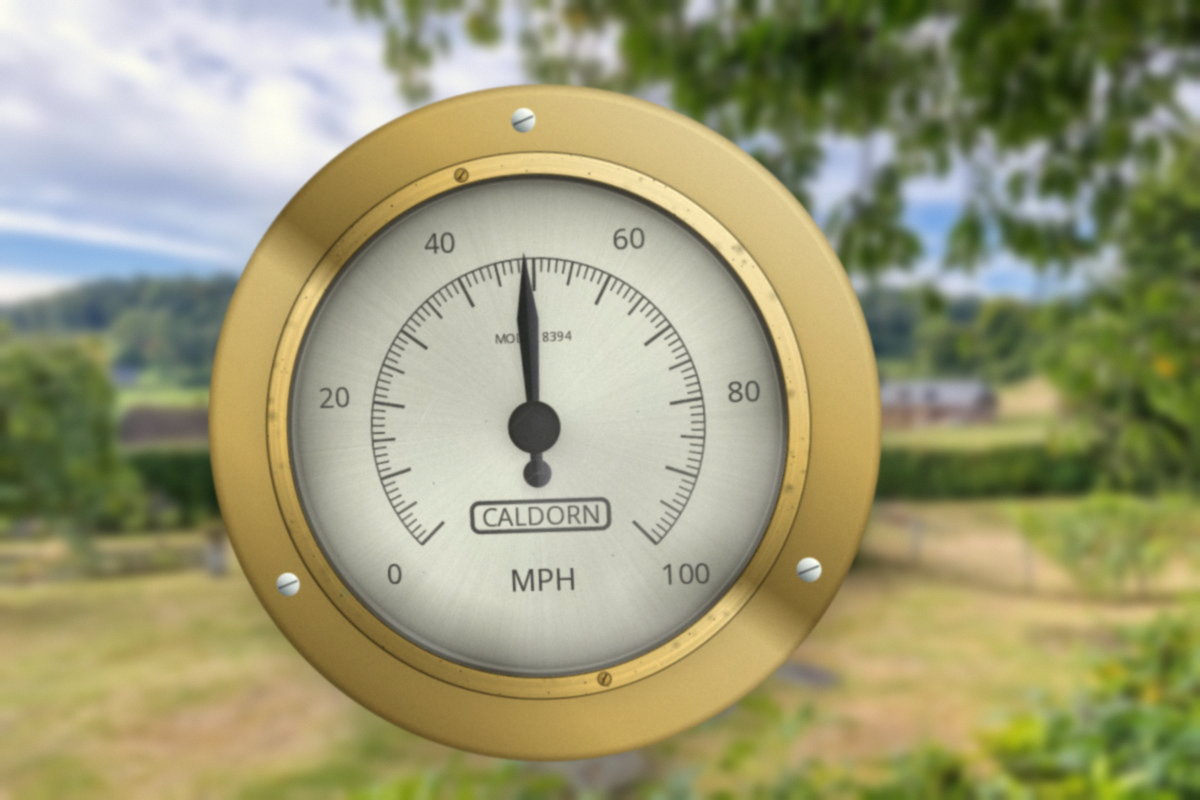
49 mph
